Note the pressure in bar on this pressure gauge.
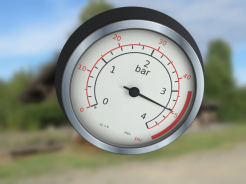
3.4 bar
